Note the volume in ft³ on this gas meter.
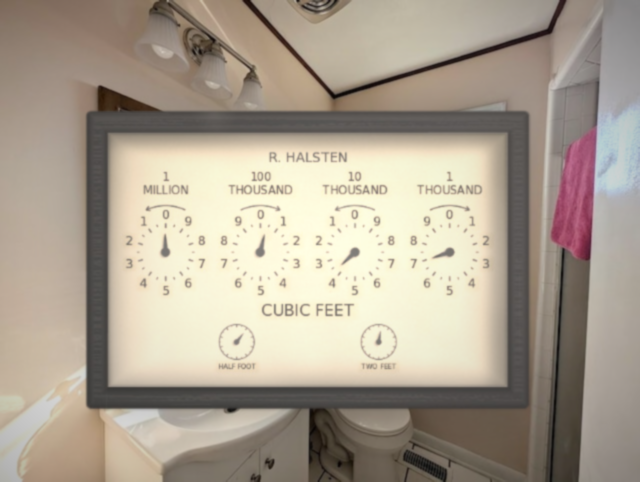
3700 ft³
